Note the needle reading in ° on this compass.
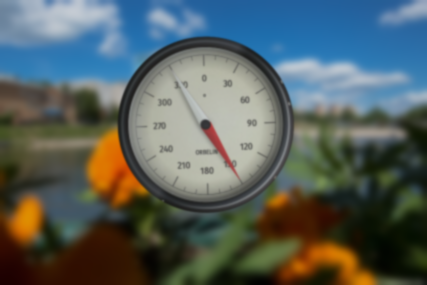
150 °
